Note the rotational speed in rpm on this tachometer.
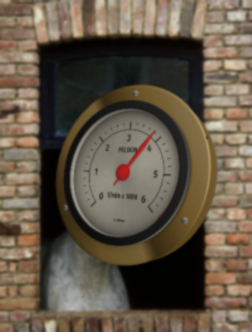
3800 rpm
